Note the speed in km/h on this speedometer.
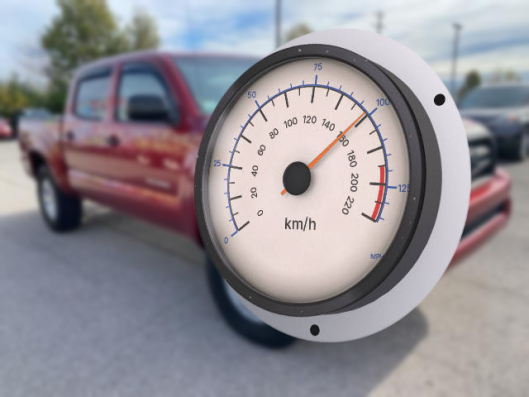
160 km/h
